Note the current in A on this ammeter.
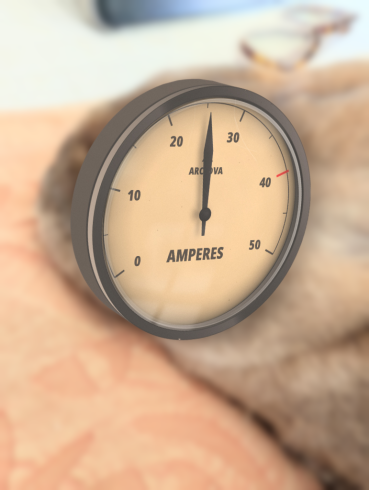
25 A
